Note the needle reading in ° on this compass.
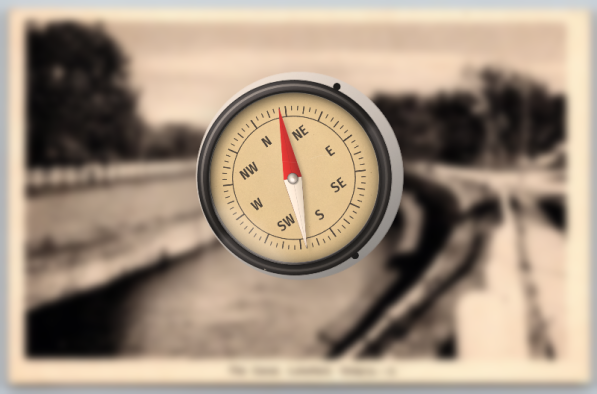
25 °
